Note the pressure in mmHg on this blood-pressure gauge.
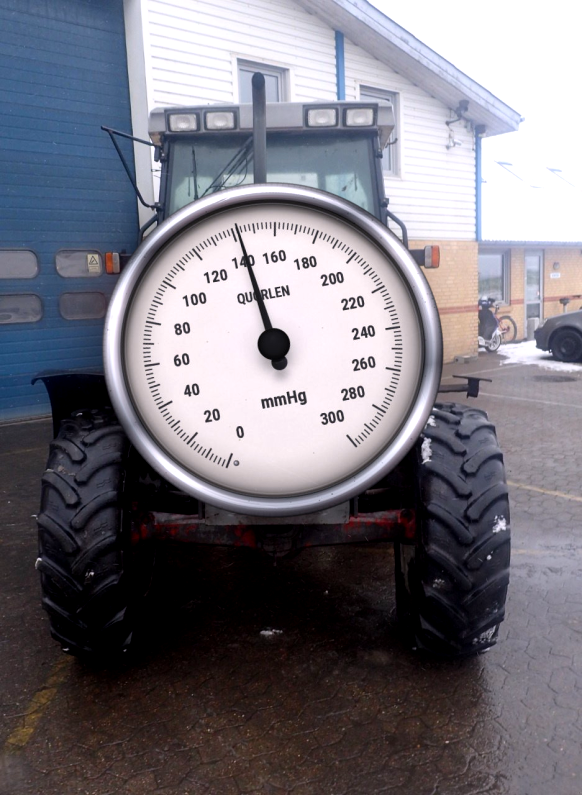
142 mmHg
